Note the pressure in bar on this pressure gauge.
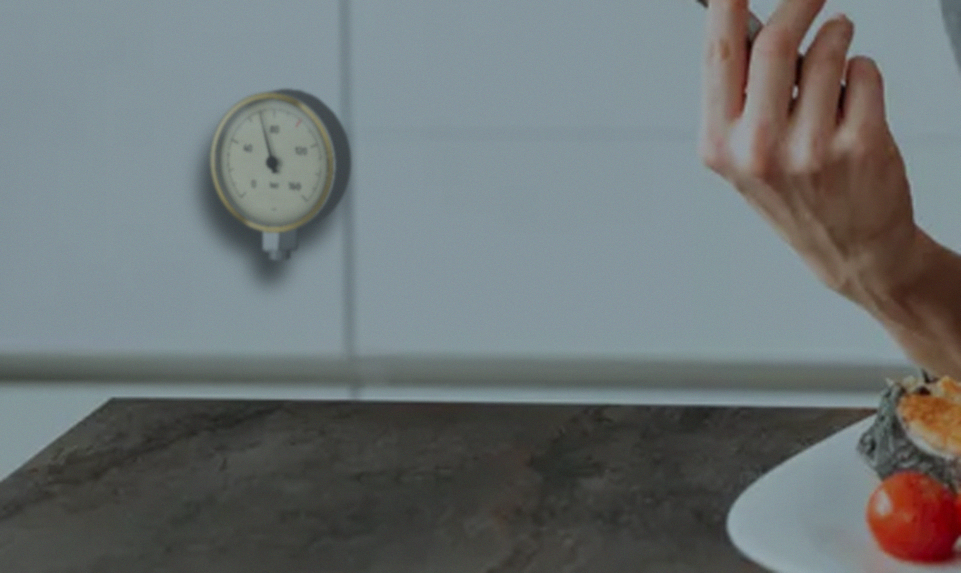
70 bar
